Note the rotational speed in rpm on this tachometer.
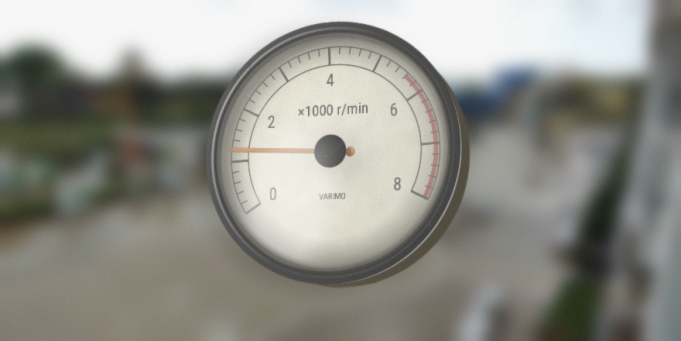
1200 rpm
